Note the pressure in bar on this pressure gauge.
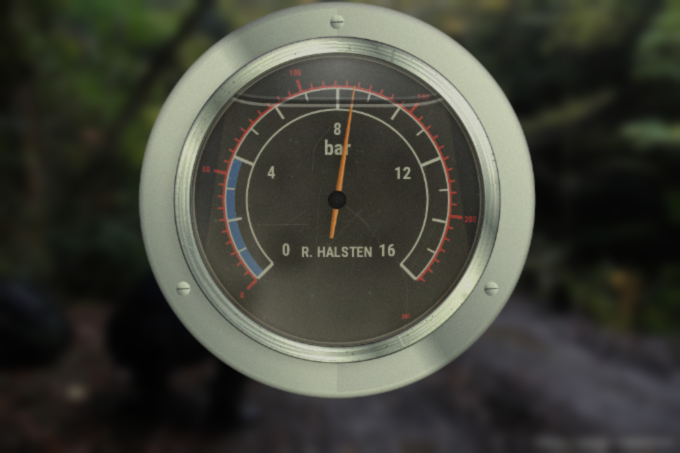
8.5 bar
